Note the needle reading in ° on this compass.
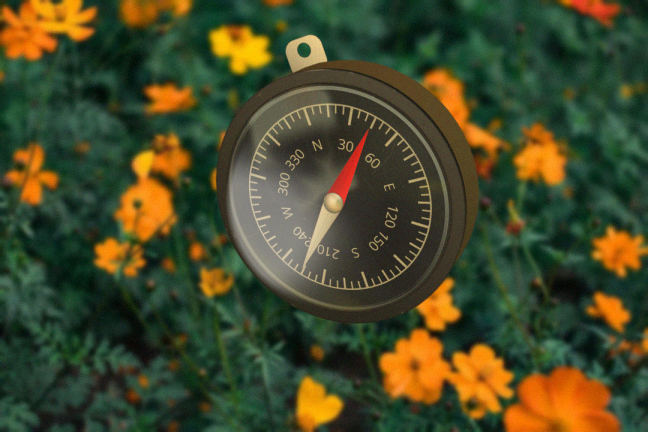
45 °
